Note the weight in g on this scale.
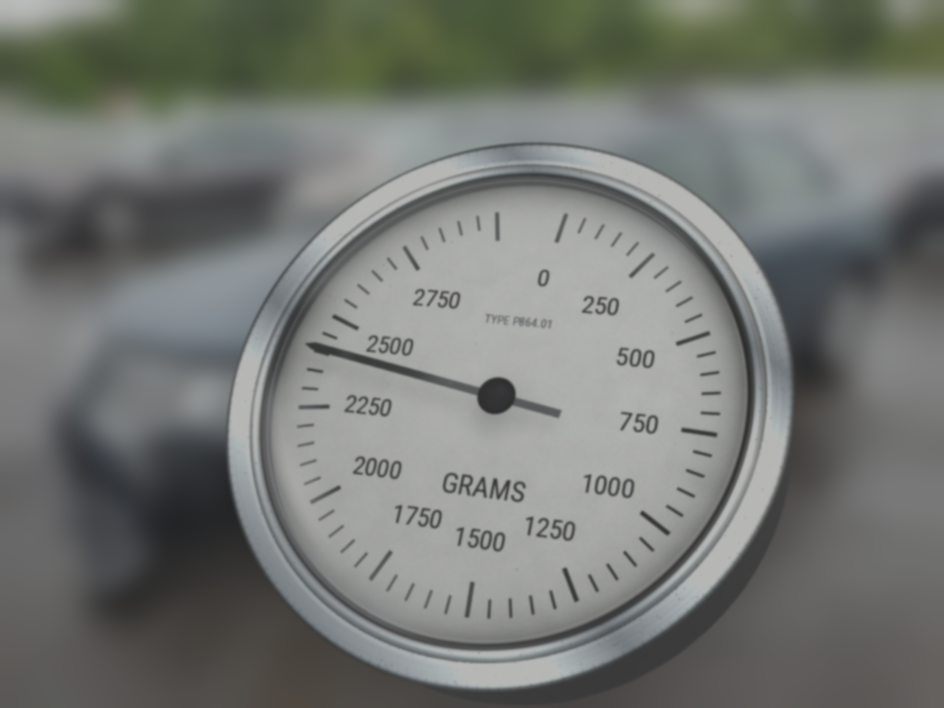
2400 g
